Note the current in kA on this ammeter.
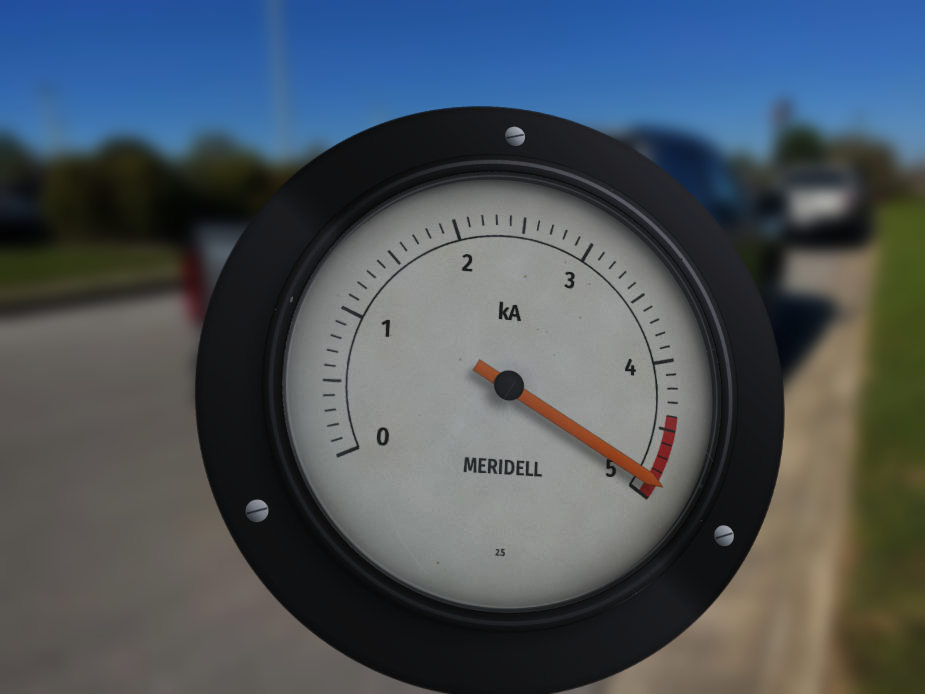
4.9 kA
